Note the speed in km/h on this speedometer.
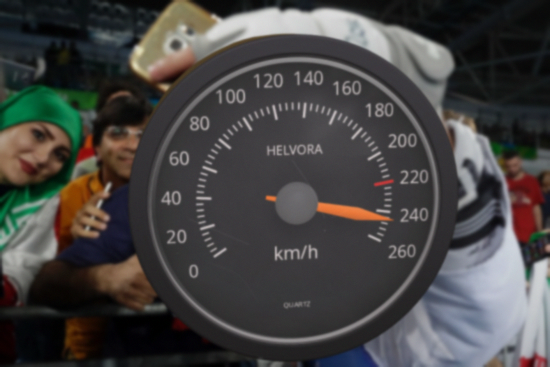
244 km/h
